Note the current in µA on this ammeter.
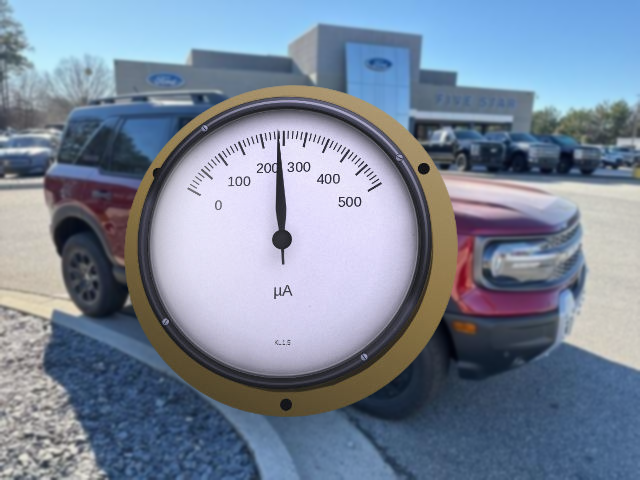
240 µA
